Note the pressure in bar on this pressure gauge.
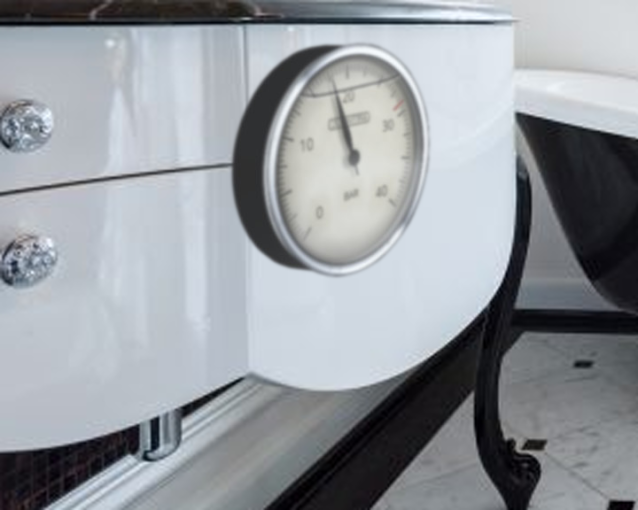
17.5 bar
